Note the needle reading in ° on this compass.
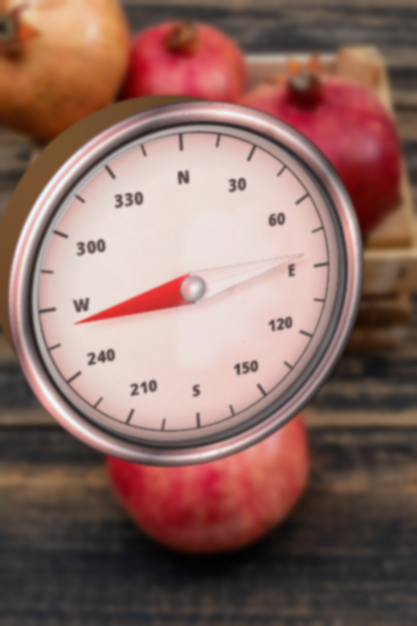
262.5 °
